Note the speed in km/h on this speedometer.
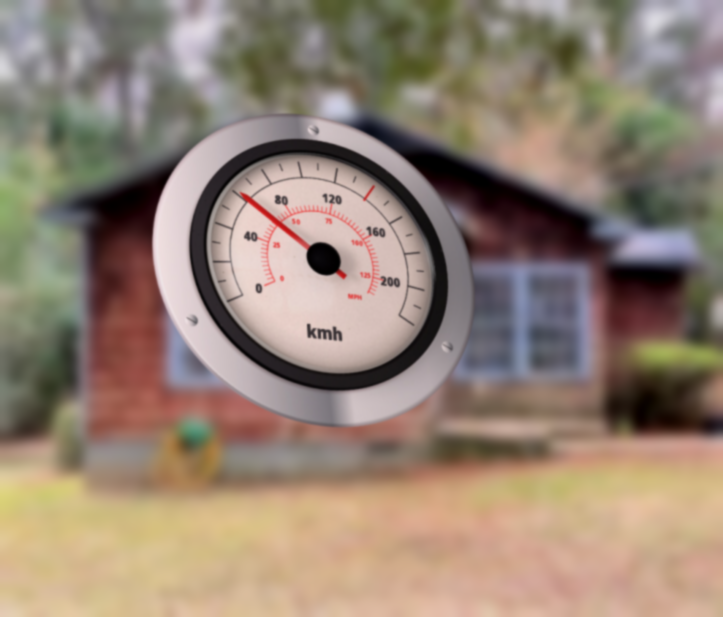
60 km/h
